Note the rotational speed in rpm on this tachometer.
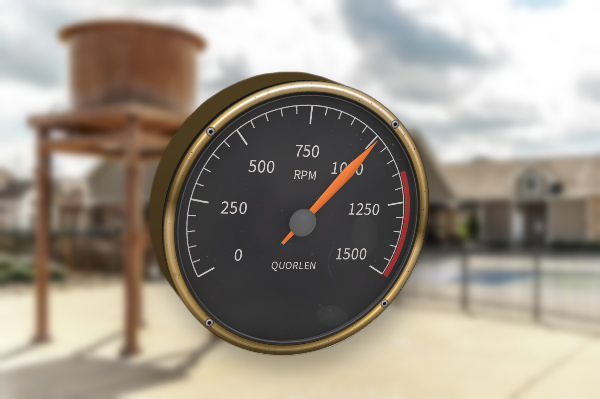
1000 rpm
